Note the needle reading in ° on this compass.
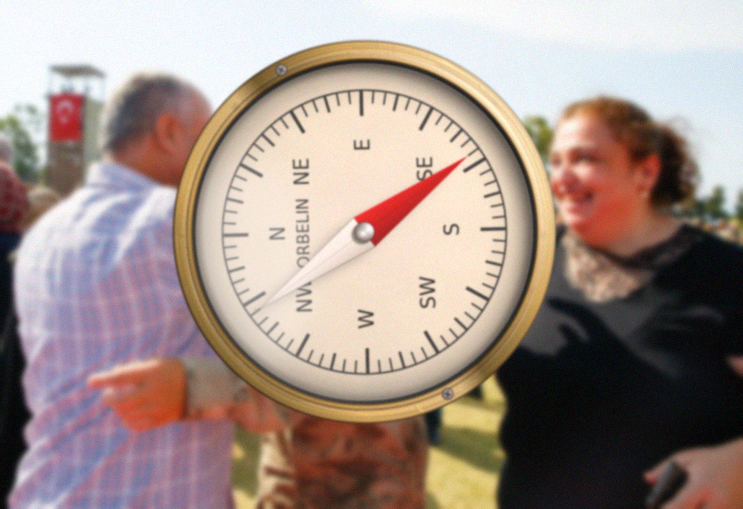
145 °
